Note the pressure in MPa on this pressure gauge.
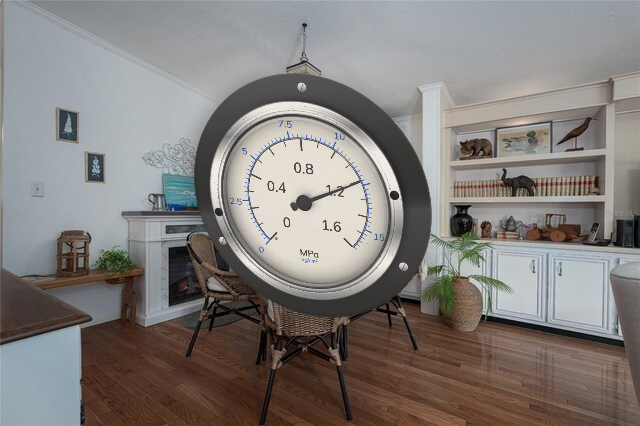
1.2 MPa
